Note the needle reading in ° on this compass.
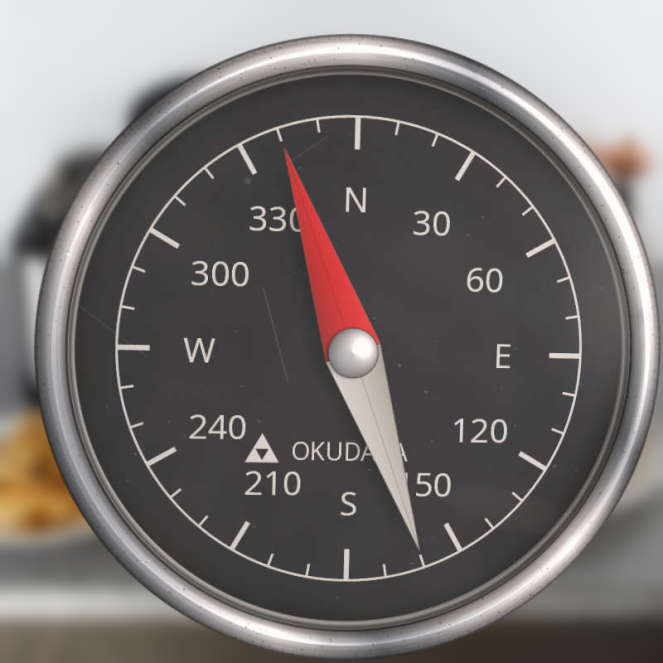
340 °
